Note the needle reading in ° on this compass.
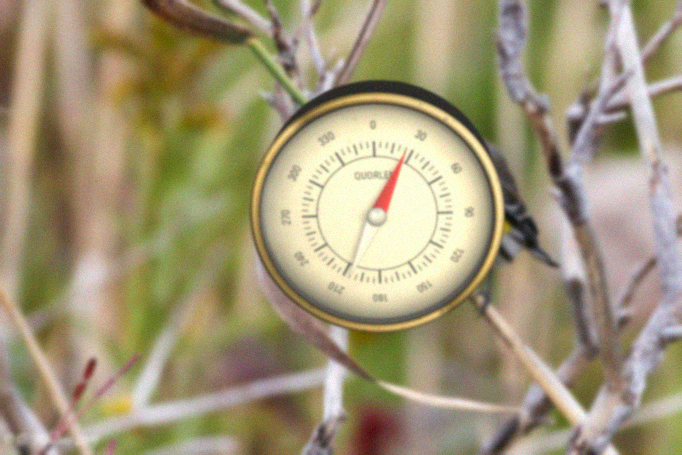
25 °
